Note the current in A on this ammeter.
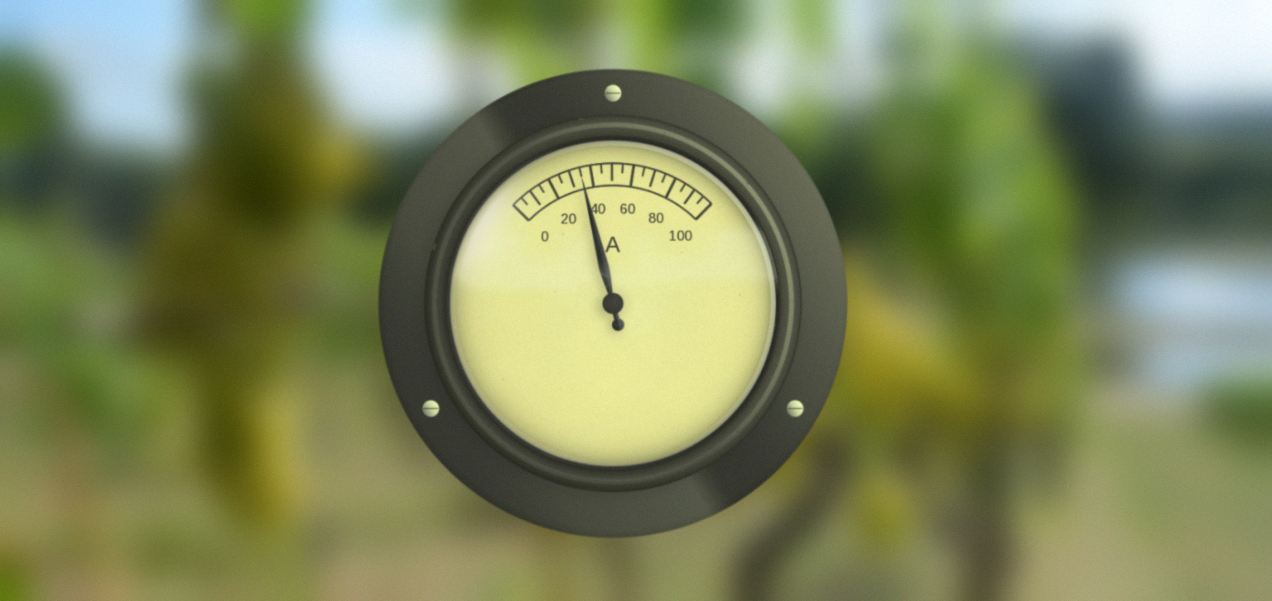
35 A
